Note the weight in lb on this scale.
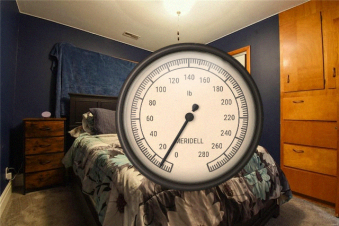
10 lb
